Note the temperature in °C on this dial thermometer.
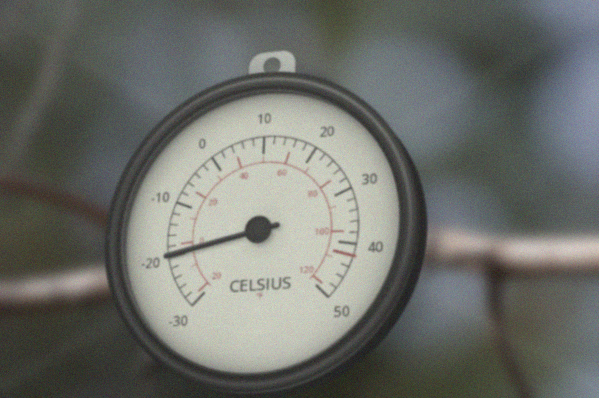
-20 °C
